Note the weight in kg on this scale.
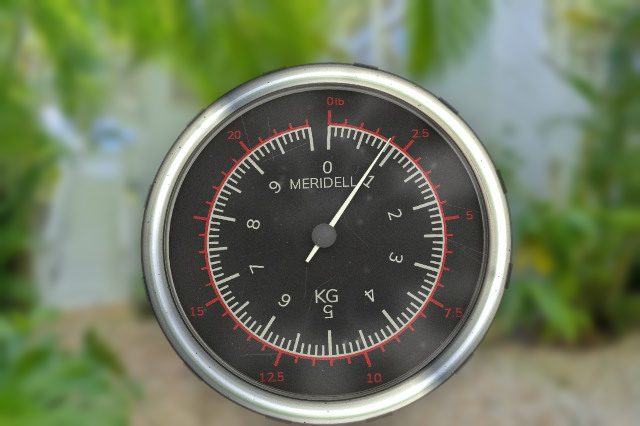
0.9 kg
